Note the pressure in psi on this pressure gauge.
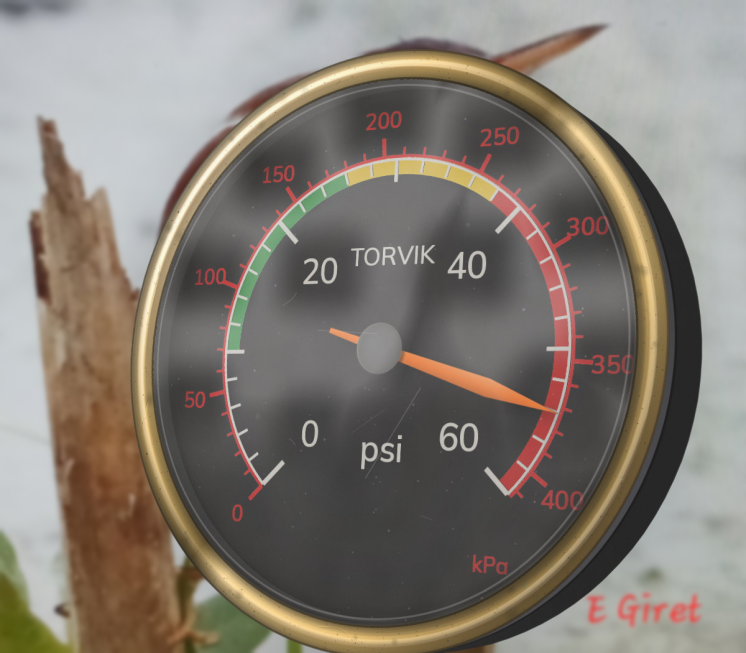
54 psi
